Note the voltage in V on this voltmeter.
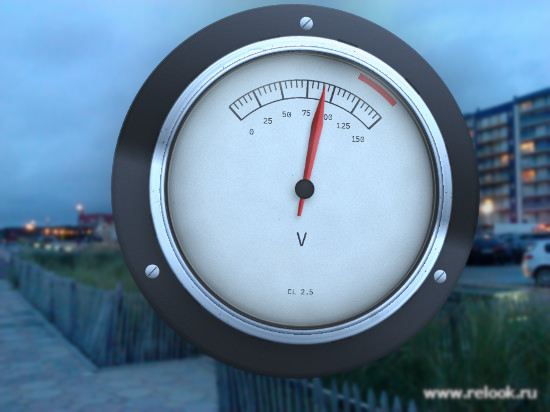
90 V
